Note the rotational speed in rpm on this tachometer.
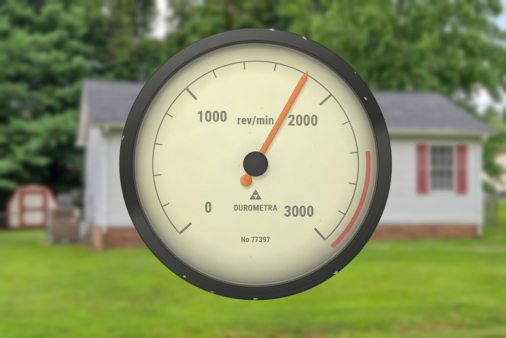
1800 rpm
